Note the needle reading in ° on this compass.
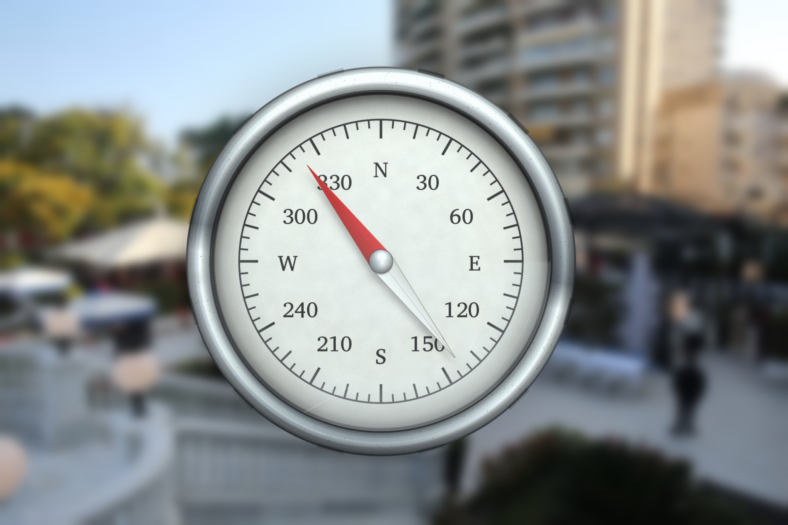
322.5 °
